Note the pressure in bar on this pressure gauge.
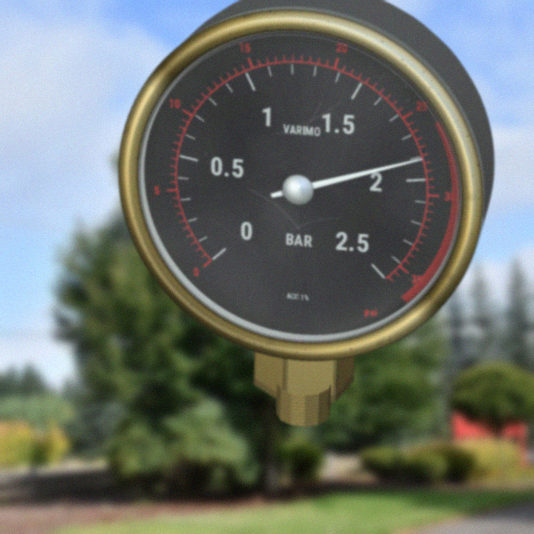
1.9 bar
